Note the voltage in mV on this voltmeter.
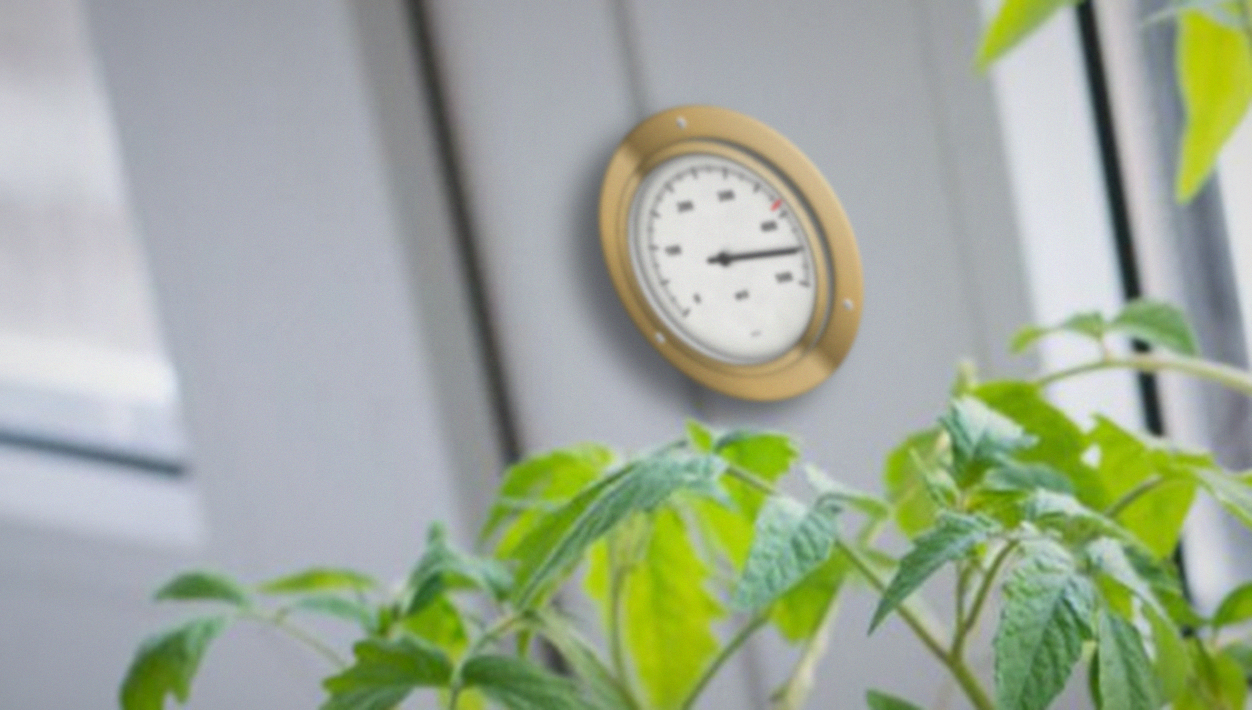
450 mV
